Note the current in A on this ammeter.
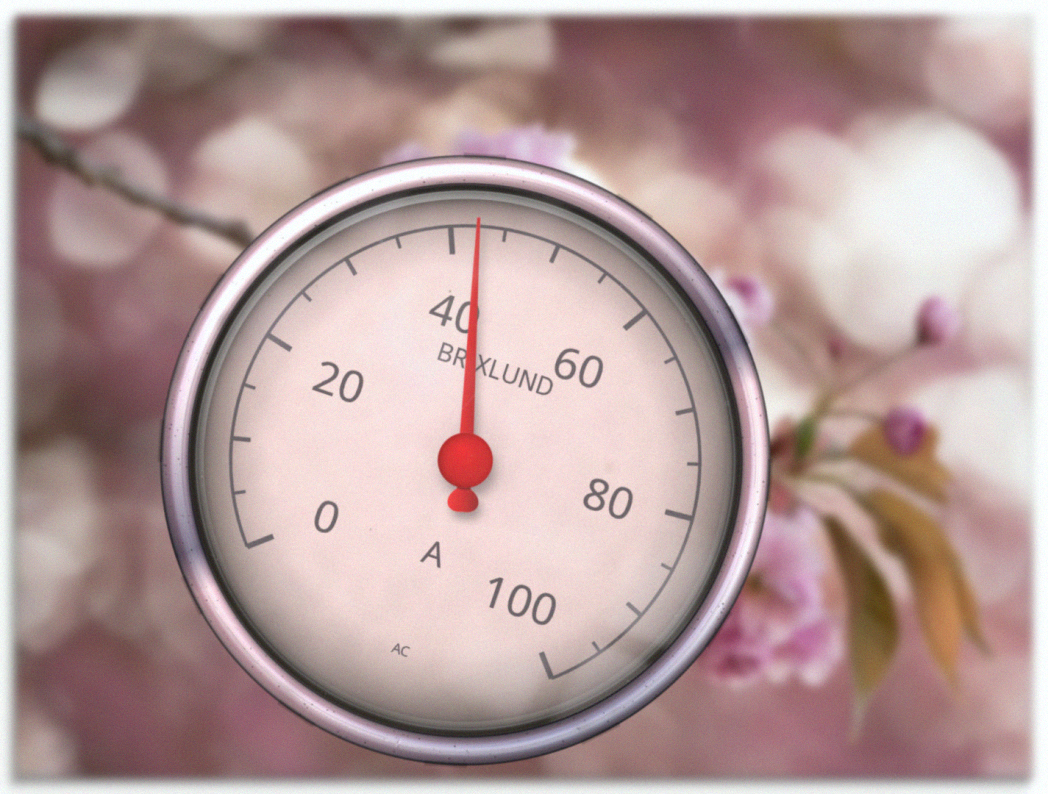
42.5 A
